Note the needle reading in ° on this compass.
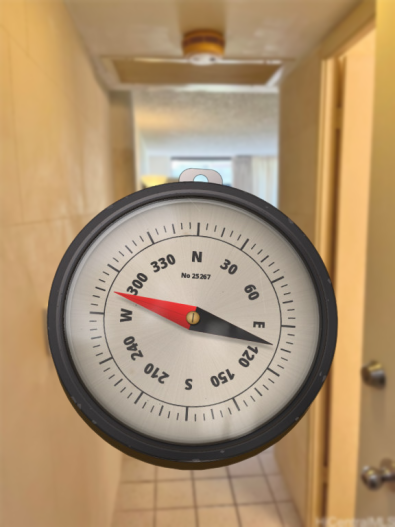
285 °
